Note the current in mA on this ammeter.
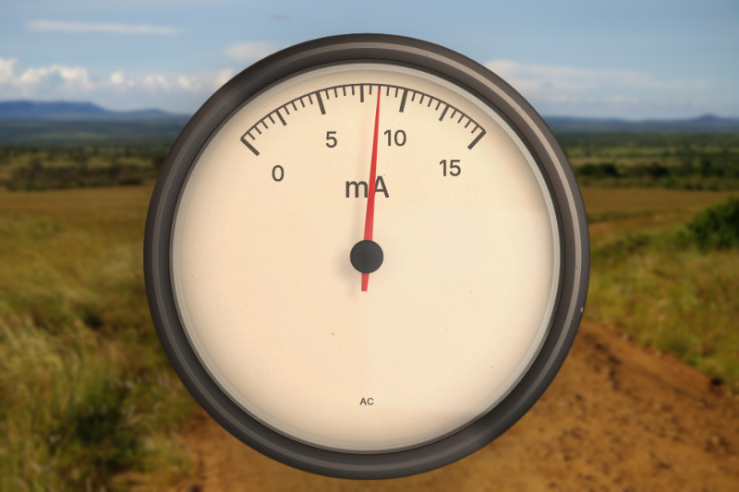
8.5 mA
